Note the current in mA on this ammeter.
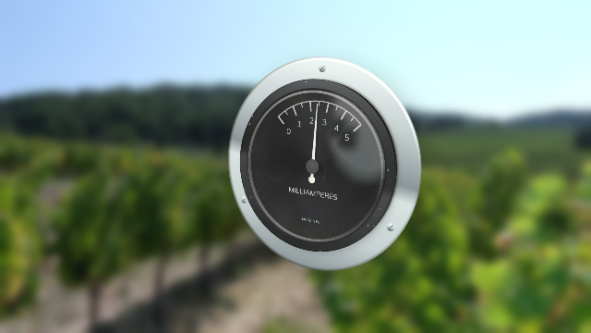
2.5 mA
